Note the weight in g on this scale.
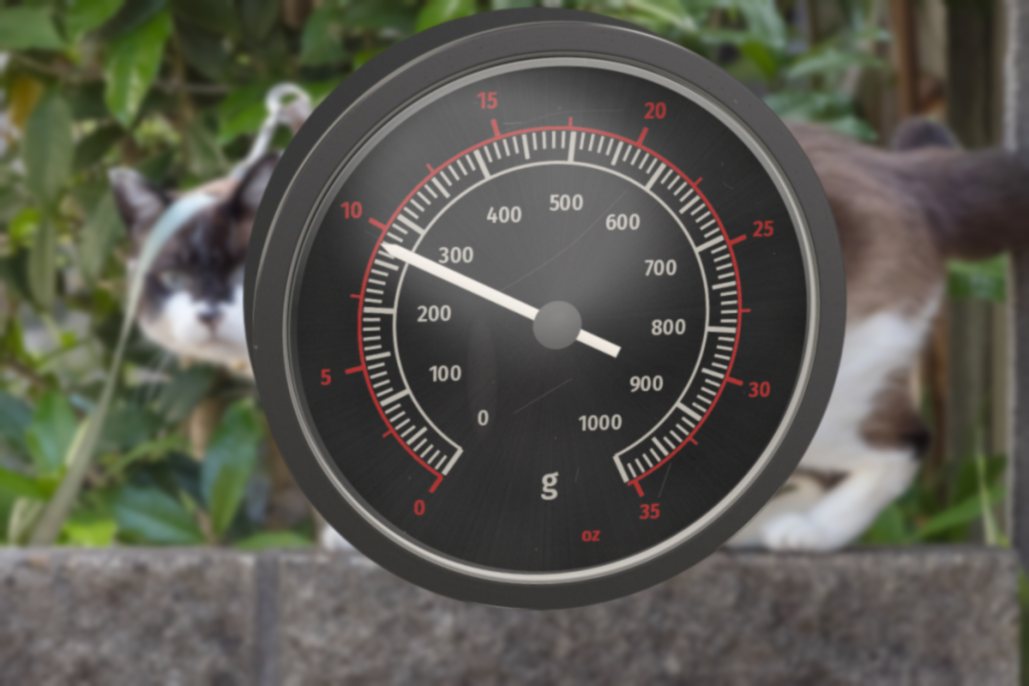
270 g
